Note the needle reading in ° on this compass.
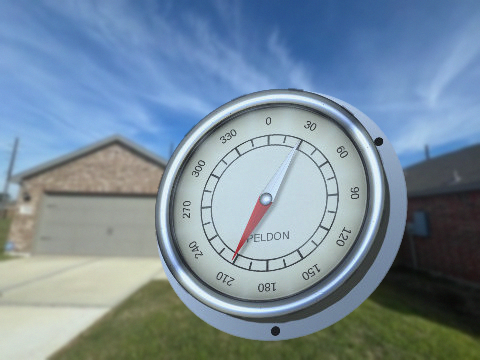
210 °
